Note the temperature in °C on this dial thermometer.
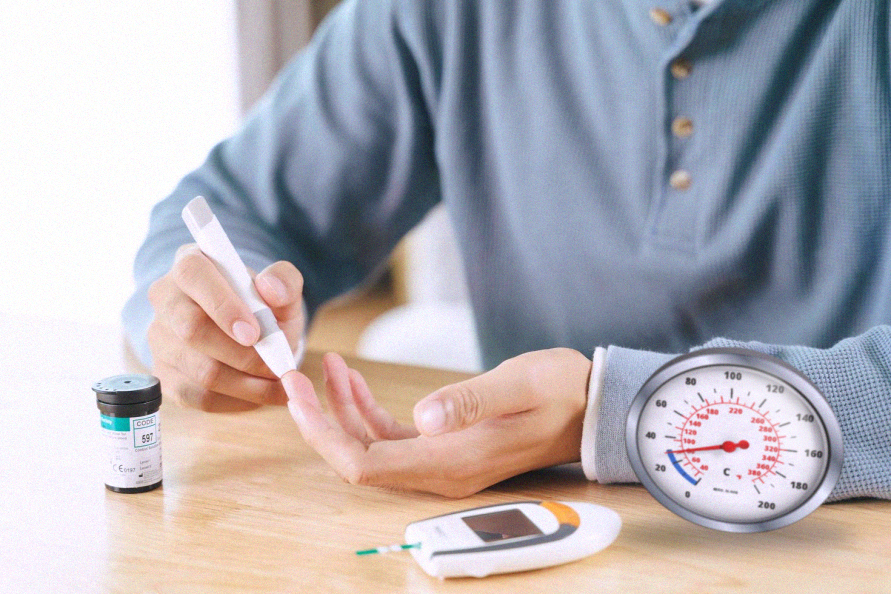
30 °C
